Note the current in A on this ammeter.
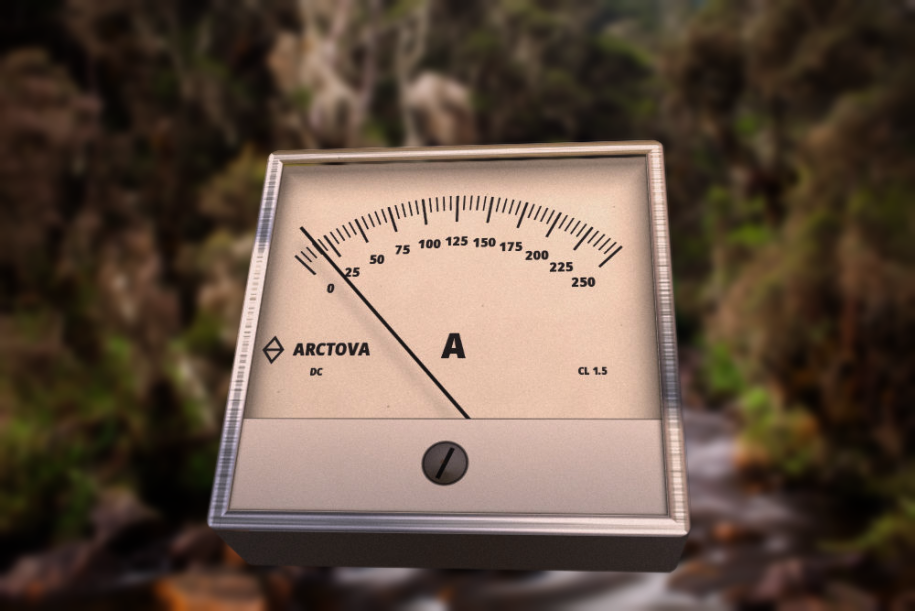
15 A
